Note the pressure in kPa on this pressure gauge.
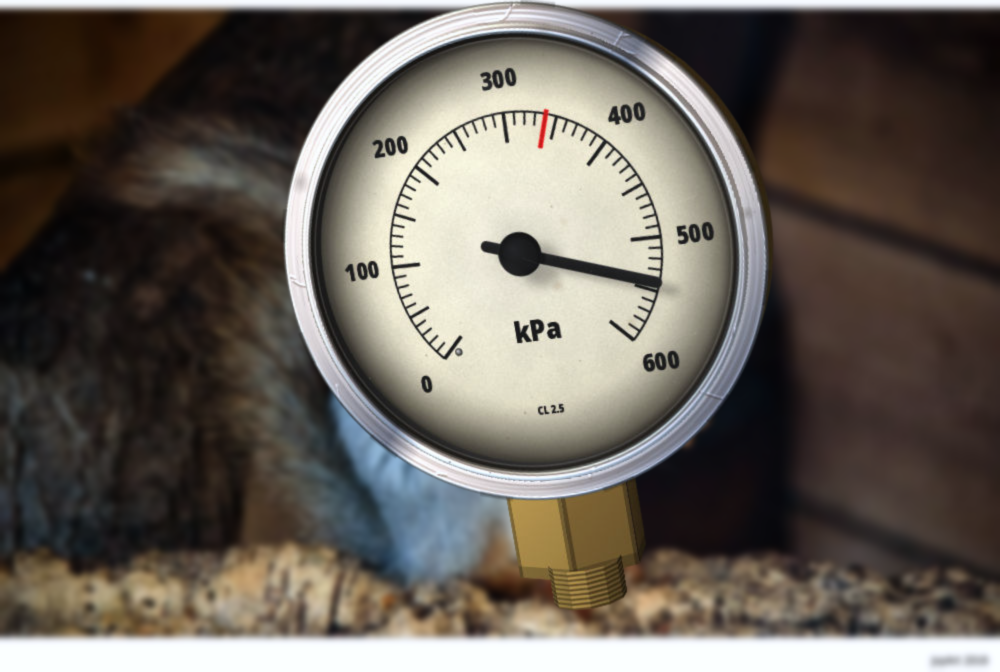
540 kPa
